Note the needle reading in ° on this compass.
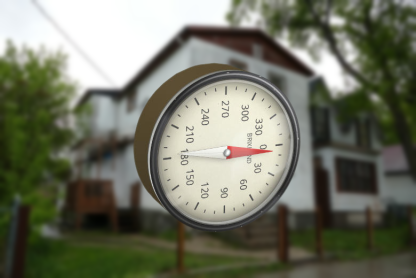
5 °
